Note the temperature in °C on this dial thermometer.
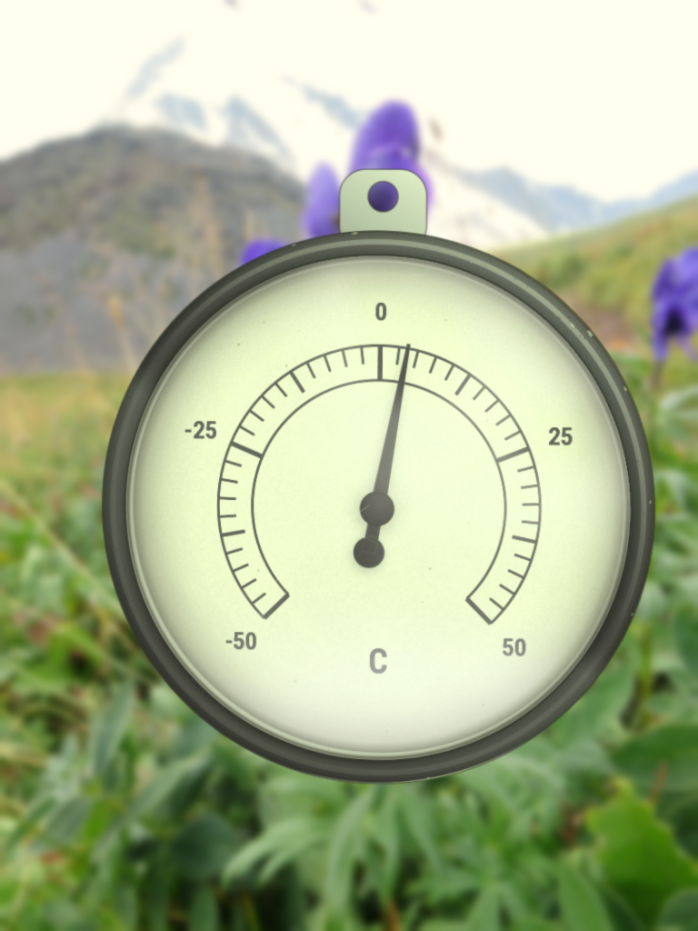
3.75 °C
